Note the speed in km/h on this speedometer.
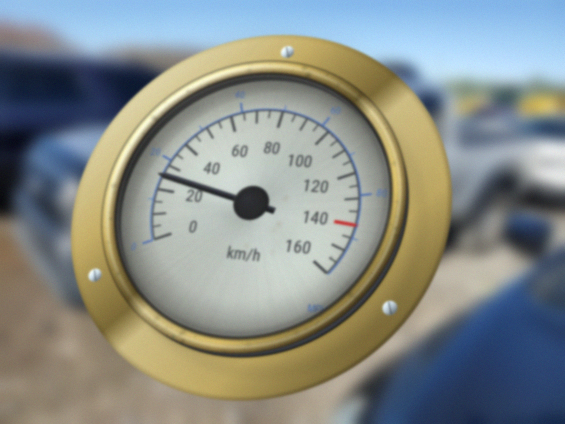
25 km/h
